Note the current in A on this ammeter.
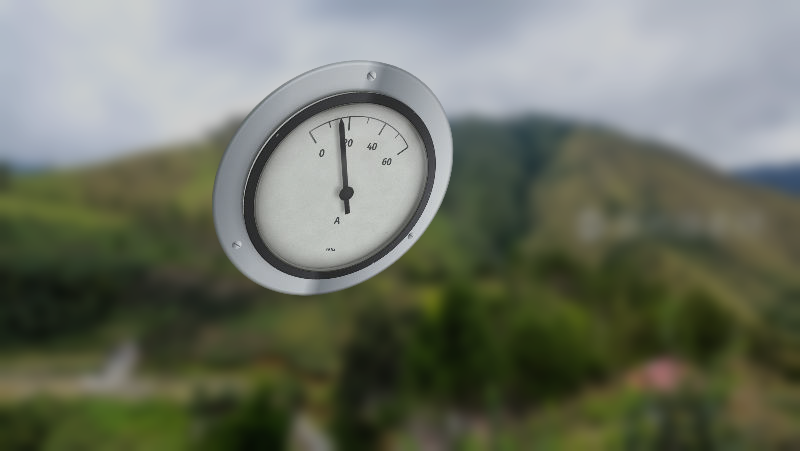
15 A
